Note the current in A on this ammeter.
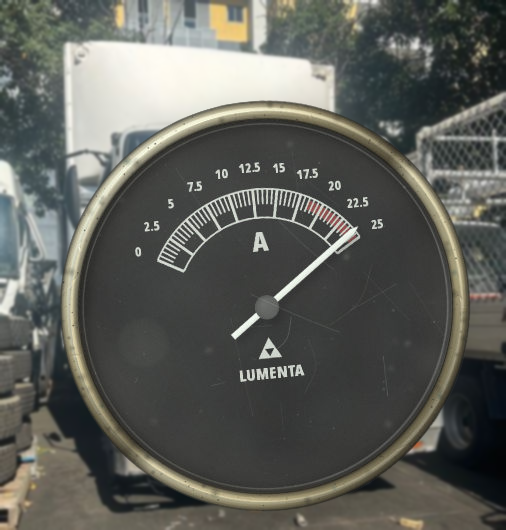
24 A
